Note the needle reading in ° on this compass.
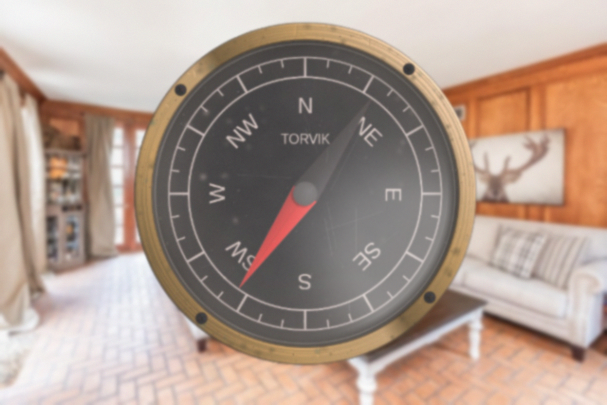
215 °
